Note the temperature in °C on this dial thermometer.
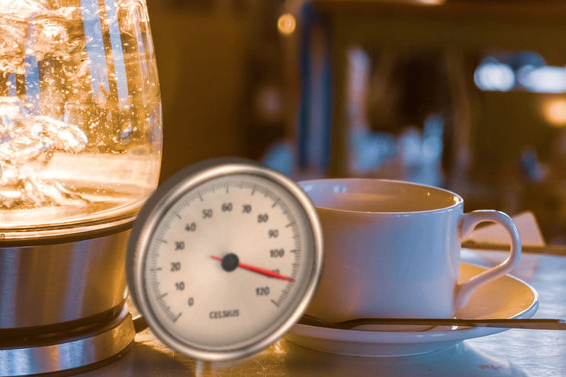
110 °C
